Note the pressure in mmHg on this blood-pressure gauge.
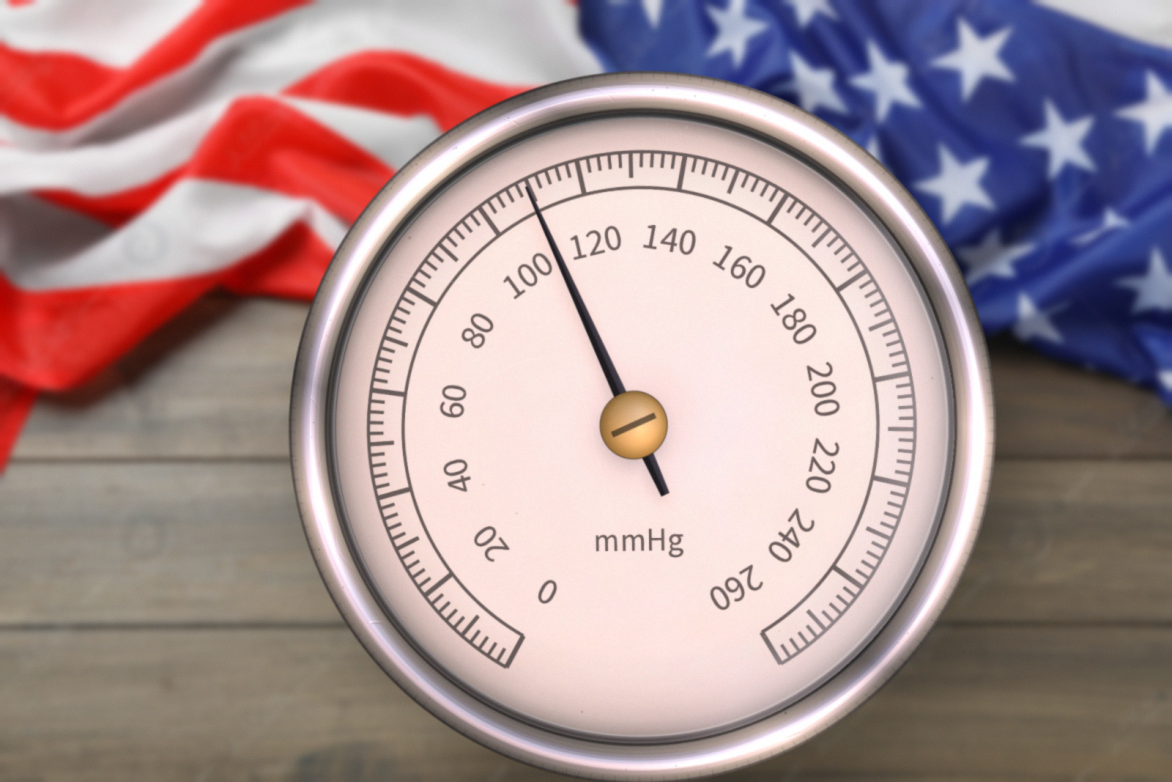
110 mmHg
